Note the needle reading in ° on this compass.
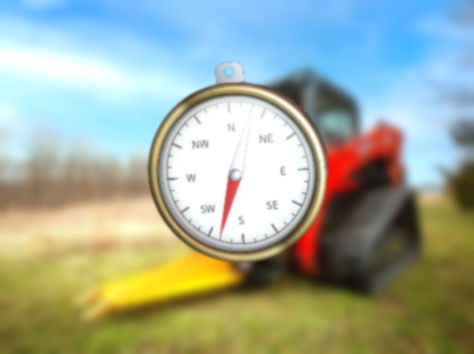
200 °
